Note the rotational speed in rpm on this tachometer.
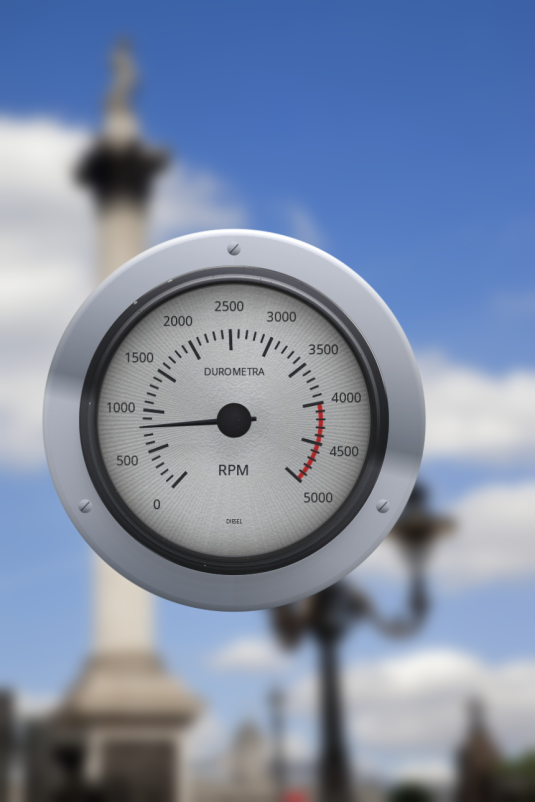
800 rpm
